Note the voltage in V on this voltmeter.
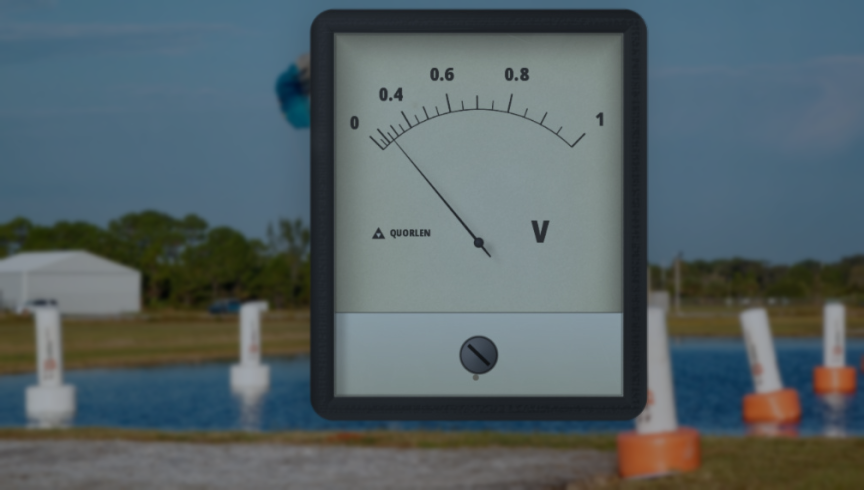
0.25 V
